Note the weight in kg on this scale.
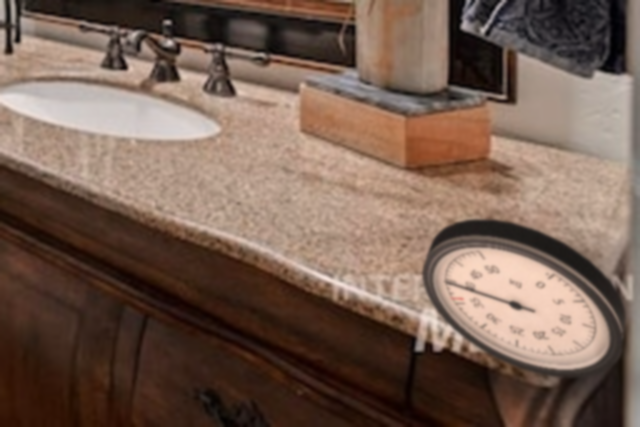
40 kg
